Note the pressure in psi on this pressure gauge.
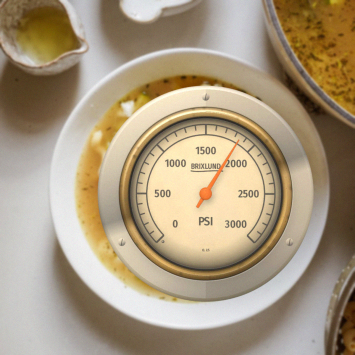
1850 psi
